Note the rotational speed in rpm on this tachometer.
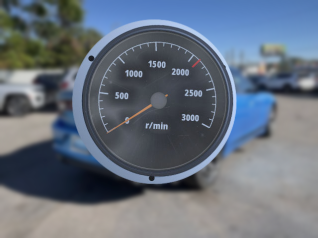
0 rpm
